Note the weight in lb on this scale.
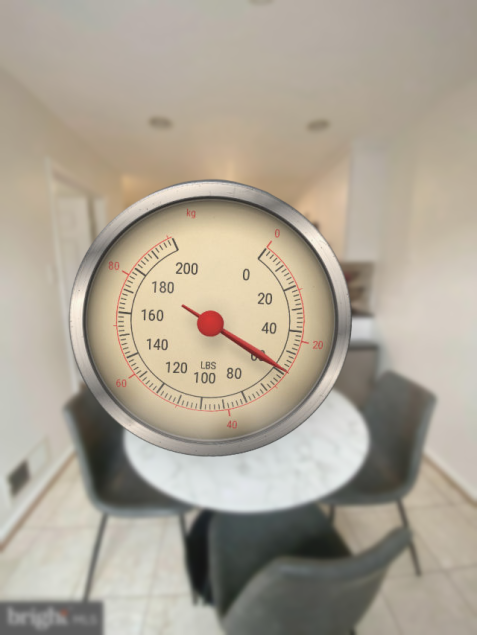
58 lb
